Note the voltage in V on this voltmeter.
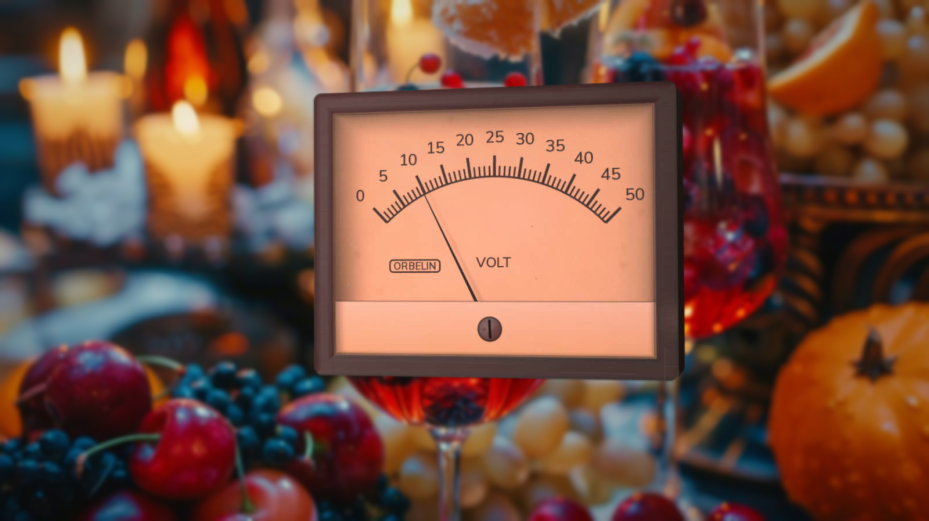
10 V
